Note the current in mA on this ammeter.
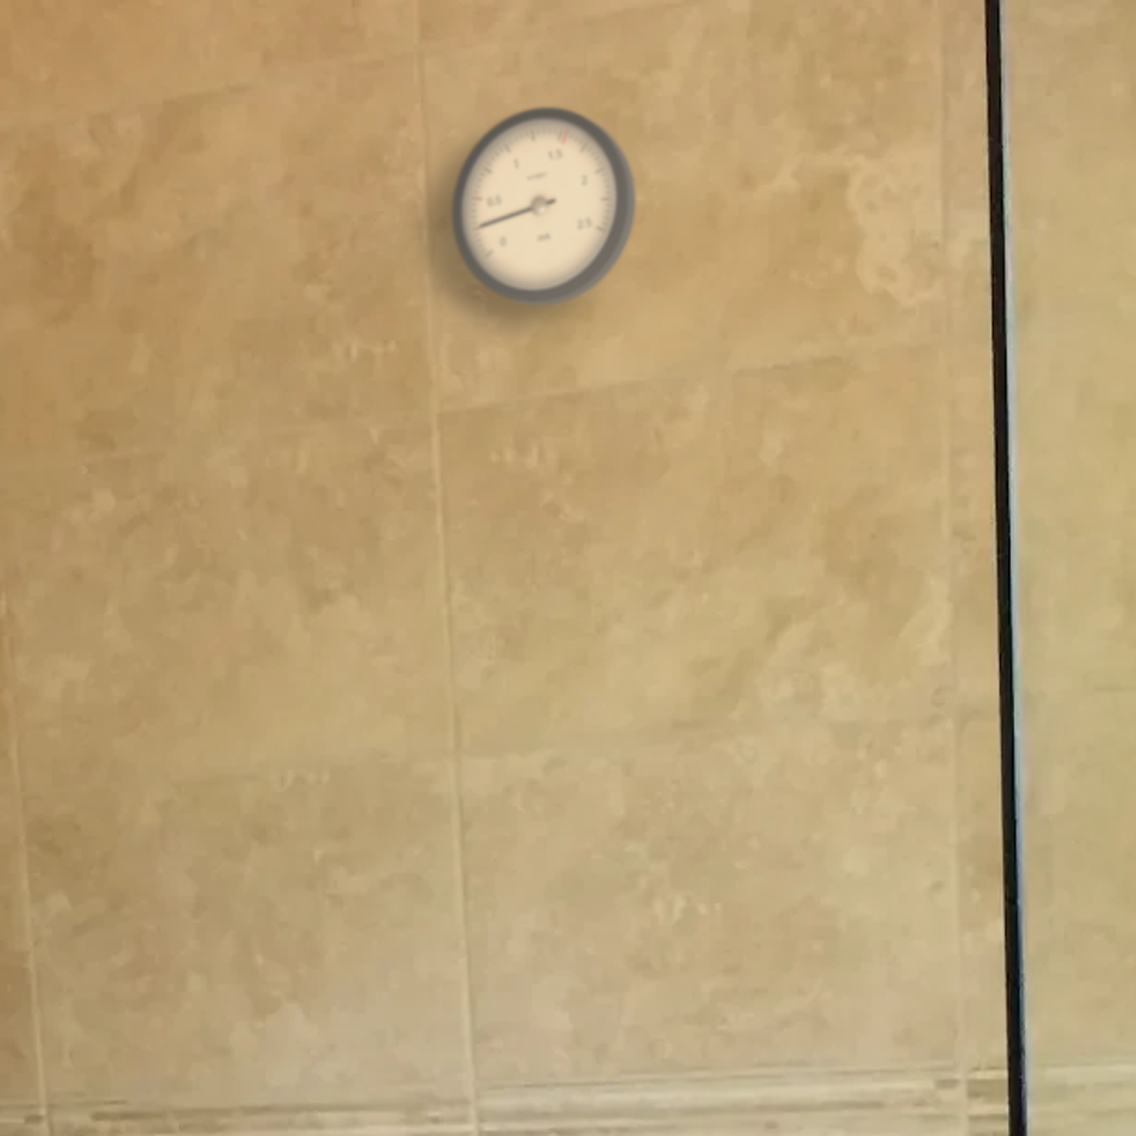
0.25 mA
